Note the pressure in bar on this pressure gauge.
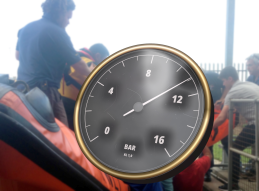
11 bar
